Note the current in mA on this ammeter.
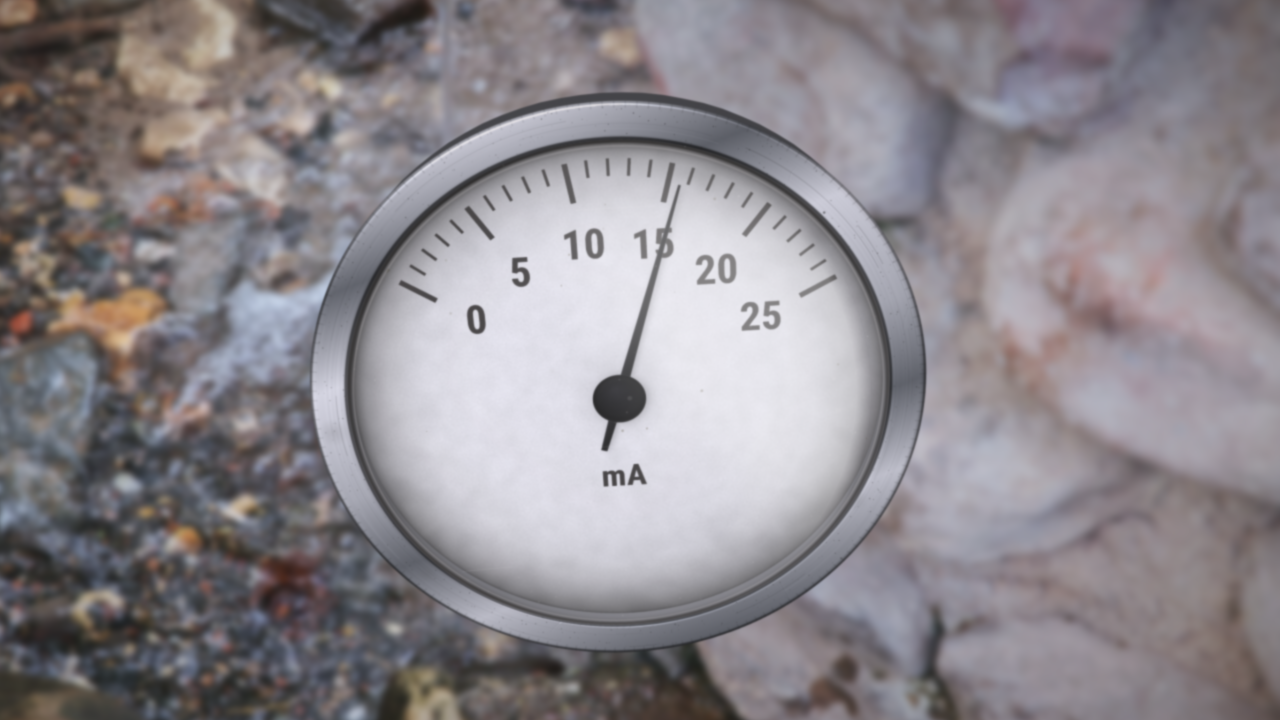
15.5 mA
